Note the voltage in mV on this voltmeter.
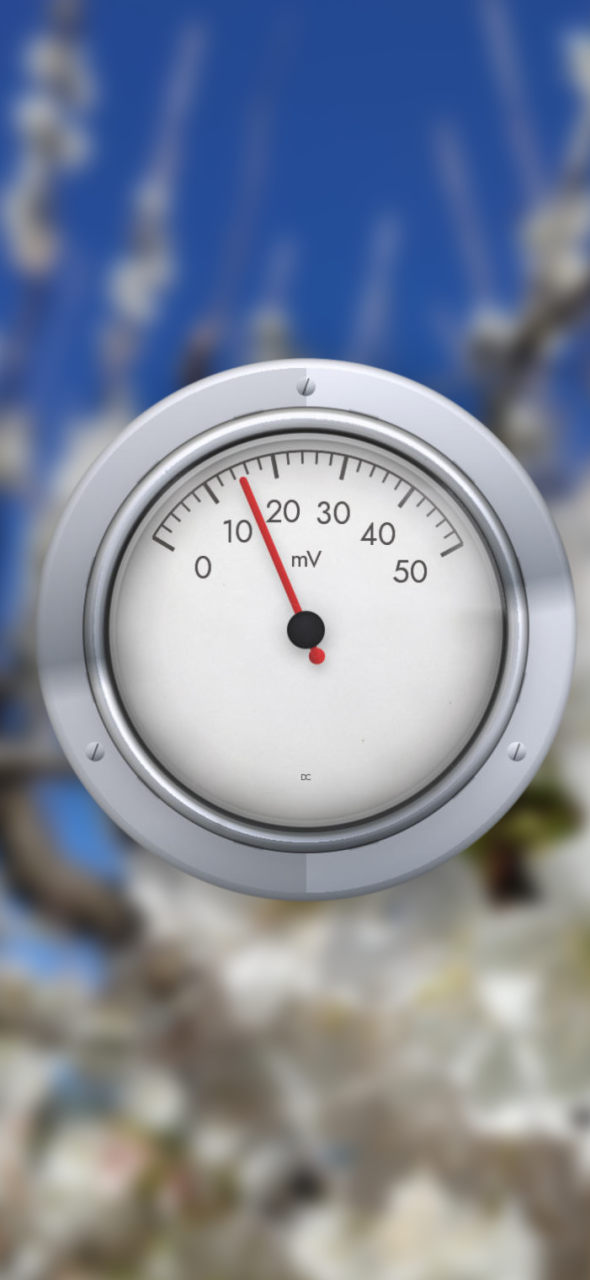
15 mV
